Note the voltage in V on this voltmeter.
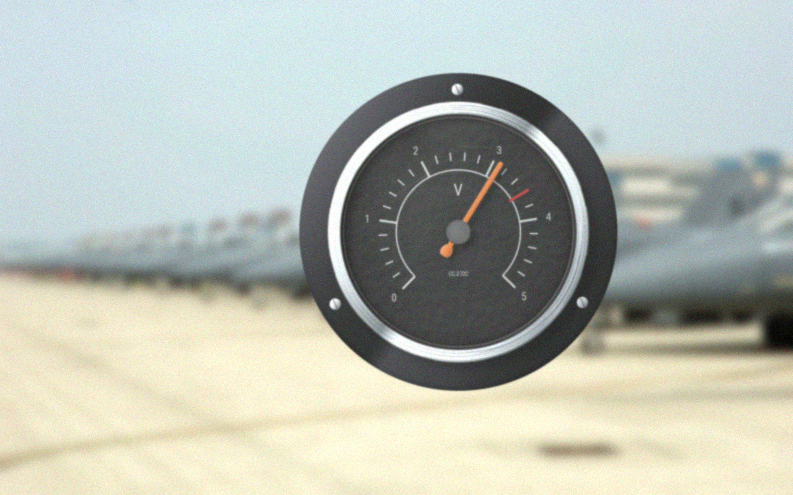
3.1 V
